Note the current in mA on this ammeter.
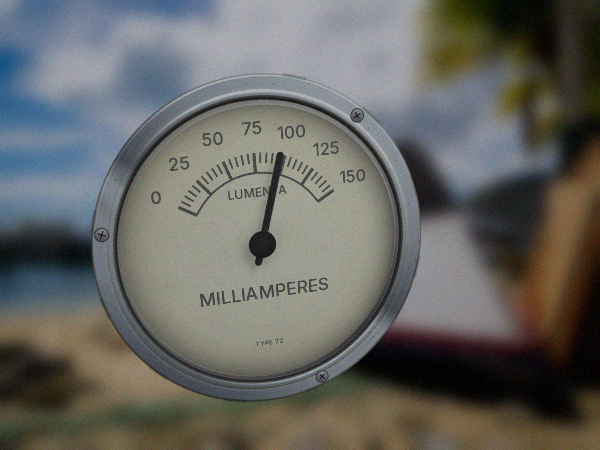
95 mA
